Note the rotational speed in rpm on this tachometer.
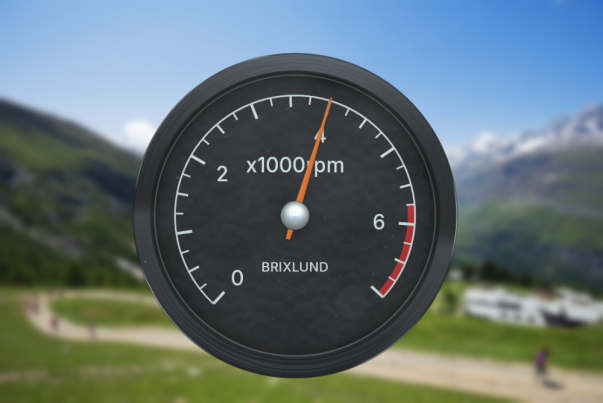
4000 rpm
